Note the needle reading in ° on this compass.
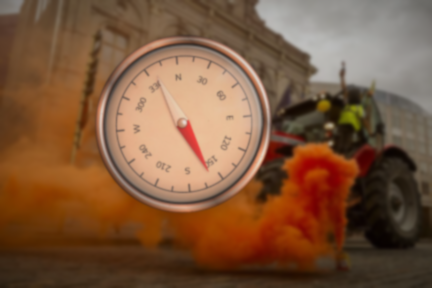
157.5 °
